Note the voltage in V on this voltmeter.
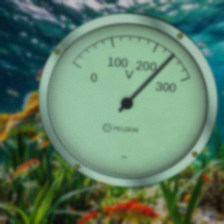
240 V
